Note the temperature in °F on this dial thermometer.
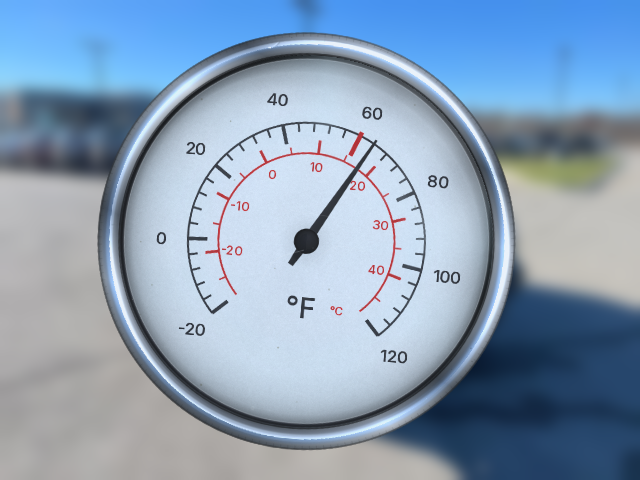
64 °F
